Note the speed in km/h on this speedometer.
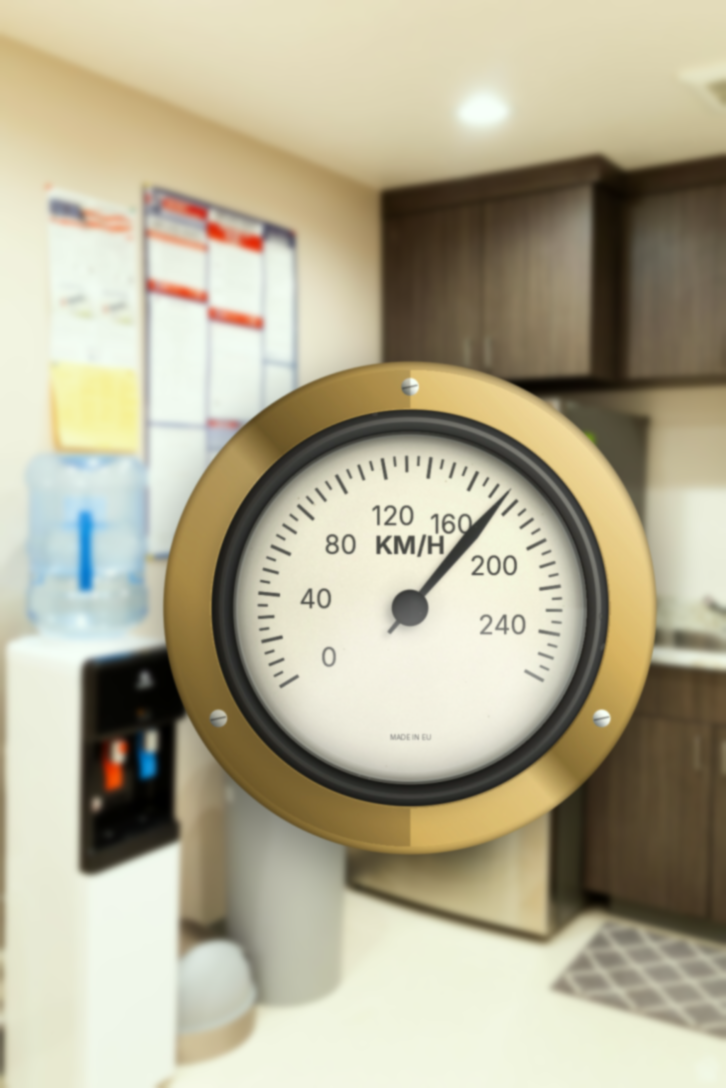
175 km/h
